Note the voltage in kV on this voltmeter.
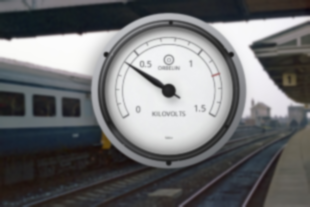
0.4 kV
